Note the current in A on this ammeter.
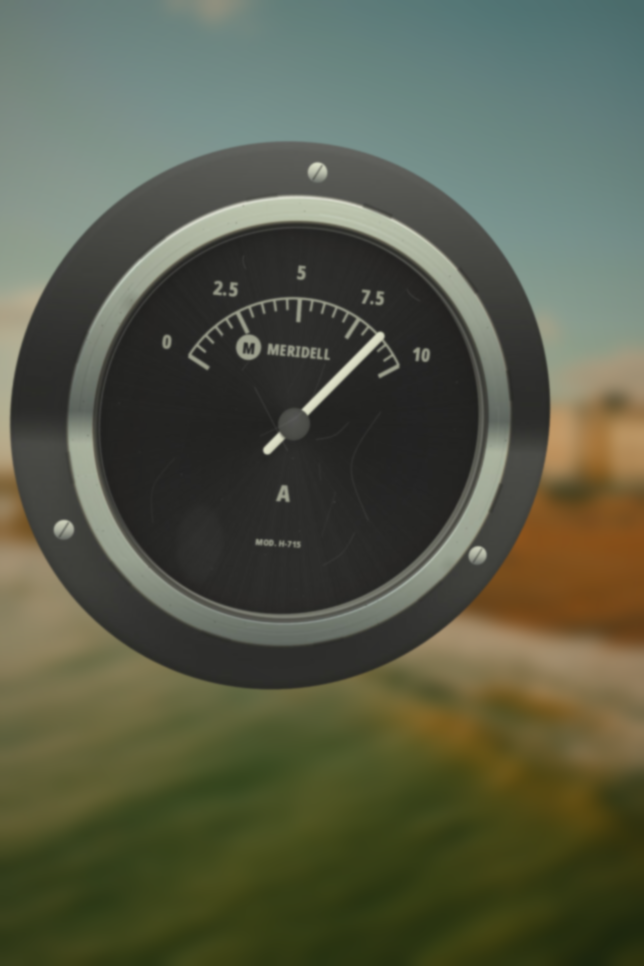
8.5 A
